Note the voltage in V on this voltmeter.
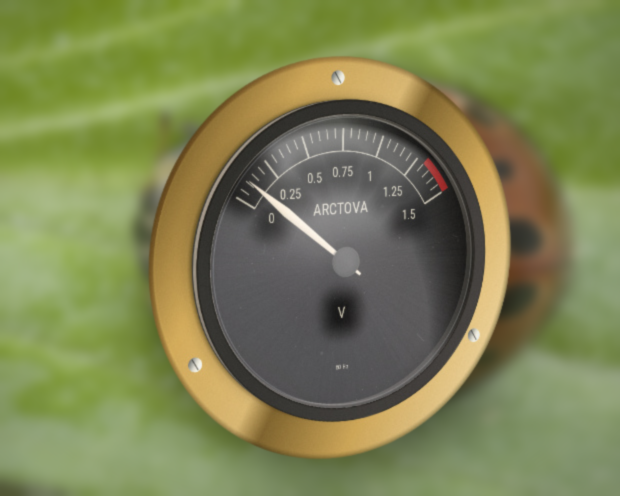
0.1 V
